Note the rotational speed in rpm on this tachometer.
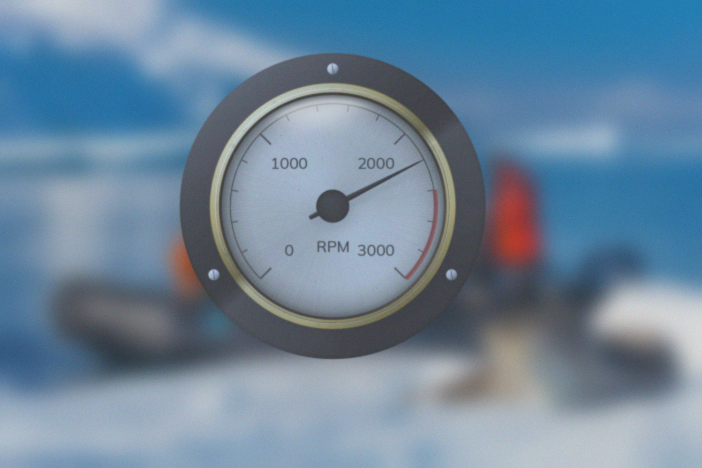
2200 rpm
